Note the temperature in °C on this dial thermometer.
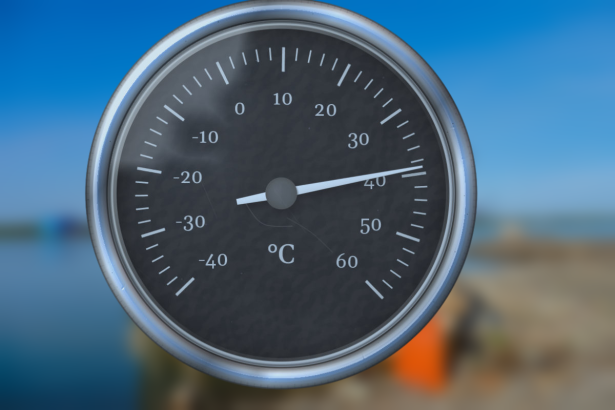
39 °C
